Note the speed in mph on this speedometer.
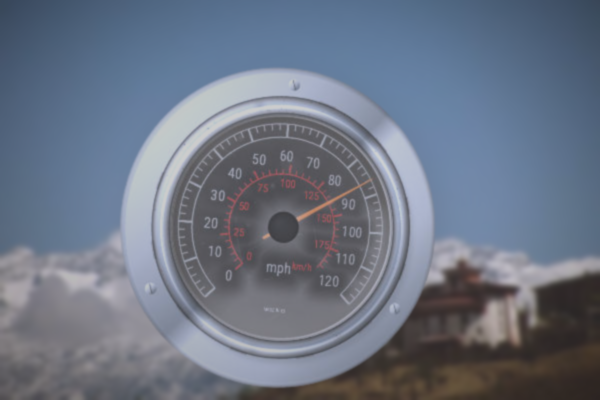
86 mph
